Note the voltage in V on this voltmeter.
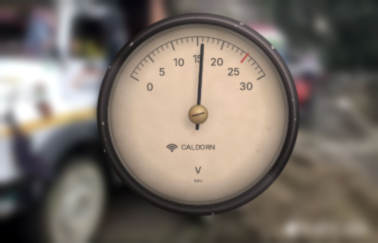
16 V
